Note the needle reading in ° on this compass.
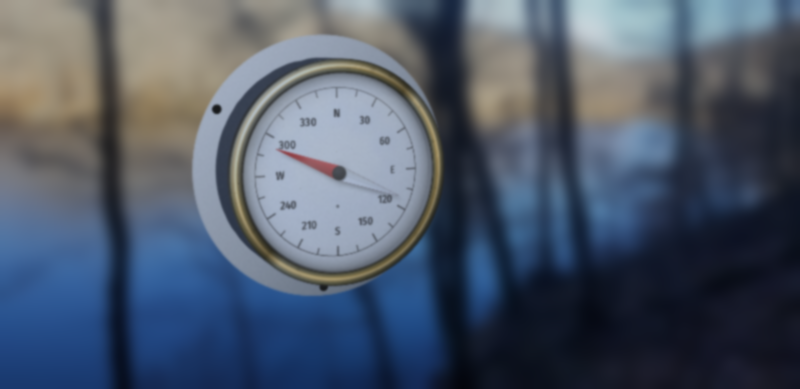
292.5 °
